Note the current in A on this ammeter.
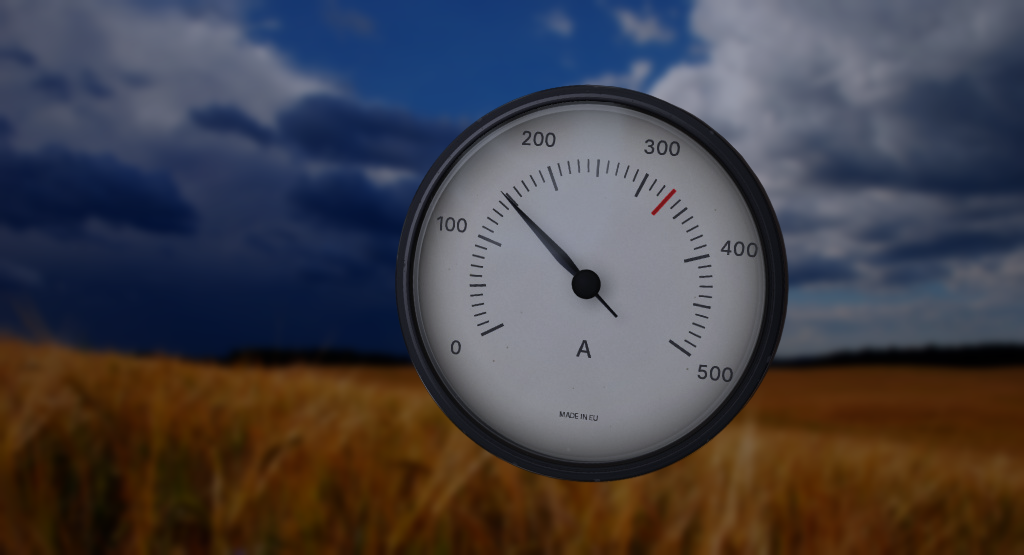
150 A
